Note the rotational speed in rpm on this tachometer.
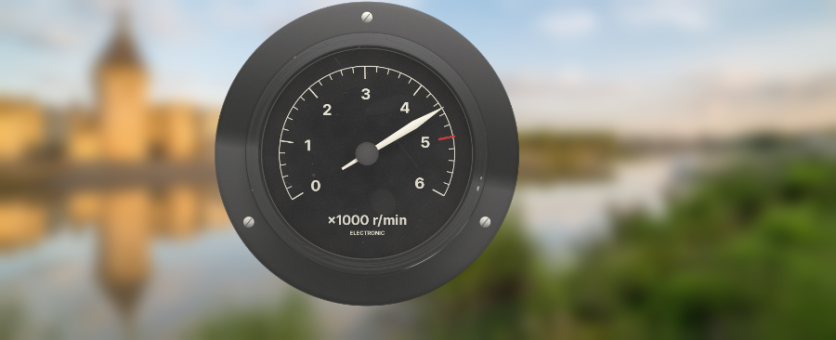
4500 rpm
